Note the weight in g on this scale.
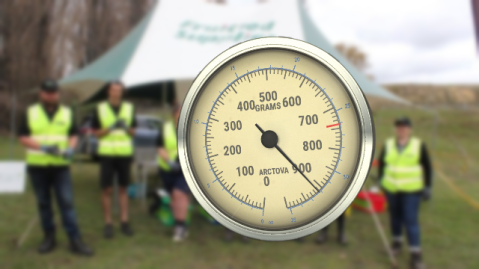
910 g
